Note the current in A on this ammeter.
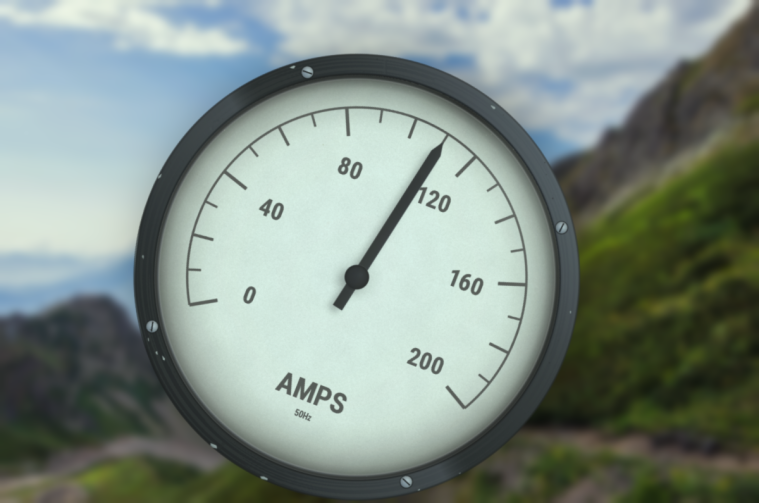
110 A
